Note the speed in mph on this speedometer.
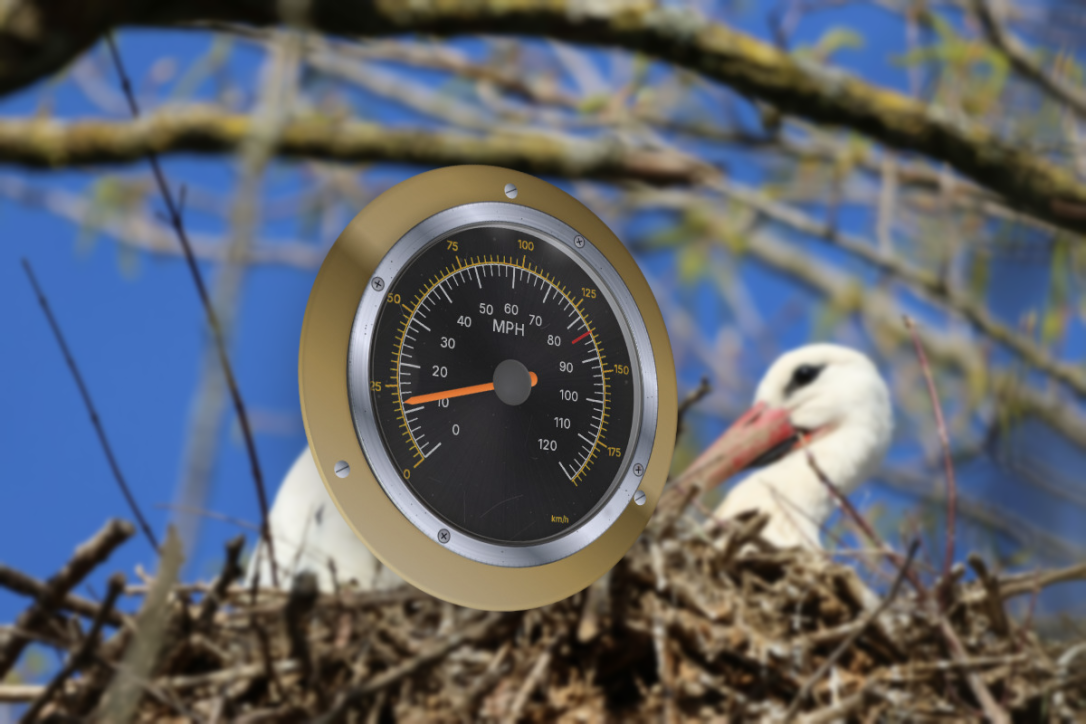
12 mph
